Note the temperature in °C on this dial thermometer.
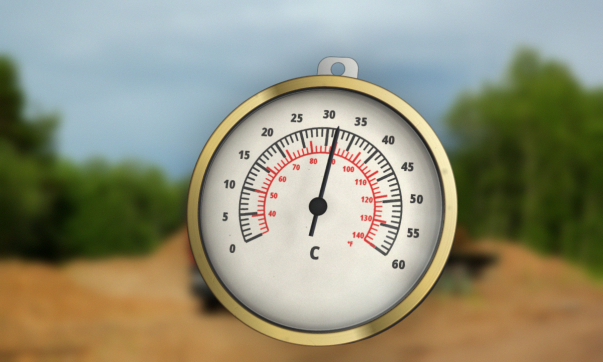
32 °C
